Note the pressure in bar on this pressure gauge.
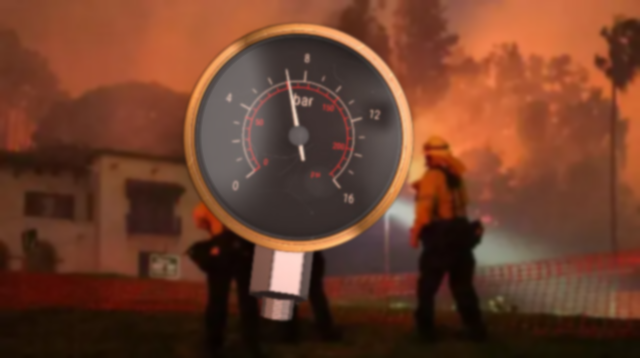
7 bar
